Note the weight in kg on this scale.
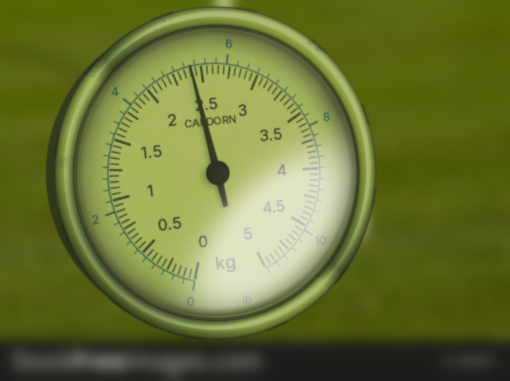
2.4 kg
